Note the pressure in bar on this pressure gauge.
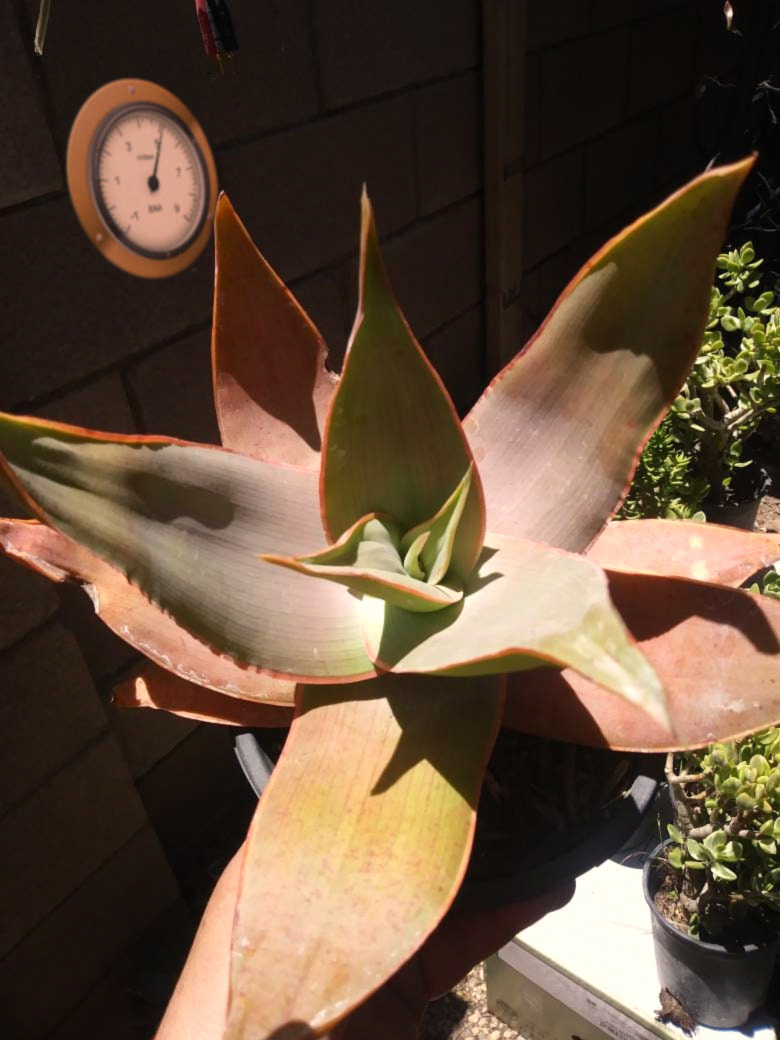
5 bar
